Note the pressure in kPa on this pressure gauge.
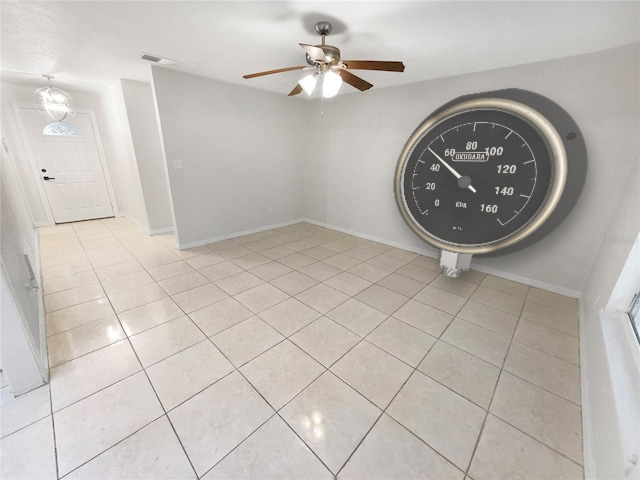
50 kPa
